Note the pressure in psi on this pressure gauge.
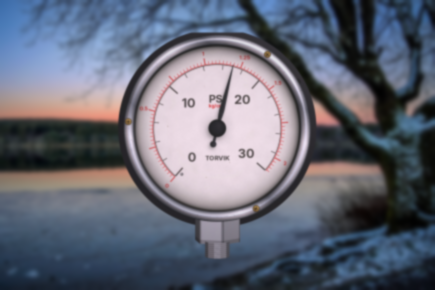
17 psi
